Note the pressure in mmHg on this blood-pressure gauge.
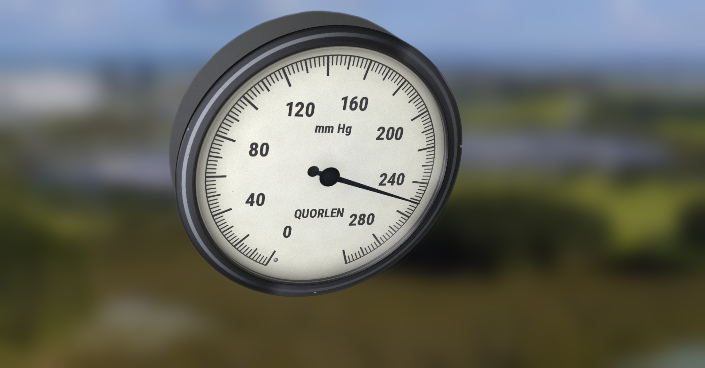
250 mmHg
